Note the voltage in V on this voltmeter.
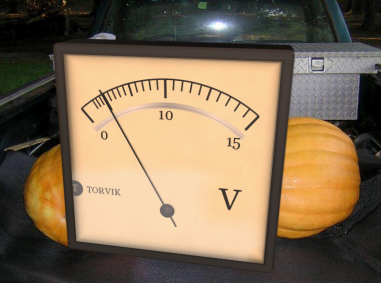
5 V
